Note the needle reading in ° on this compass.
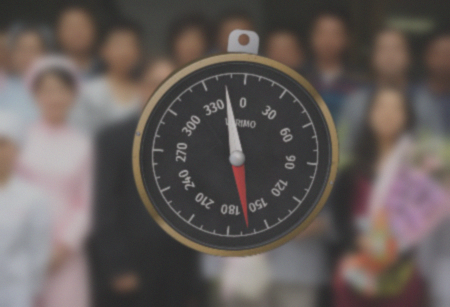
165 °
